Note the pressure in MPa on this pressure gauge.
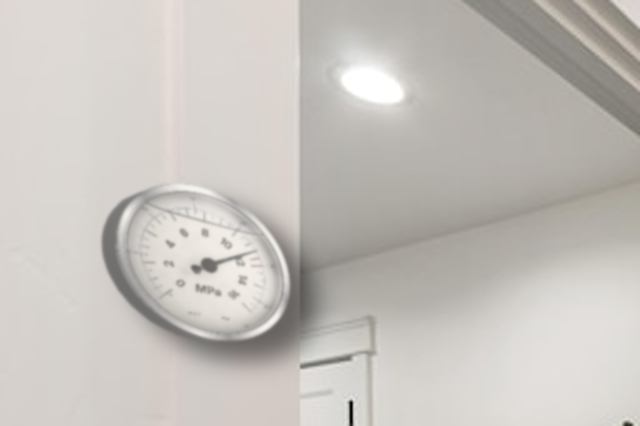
11.5 MPa
